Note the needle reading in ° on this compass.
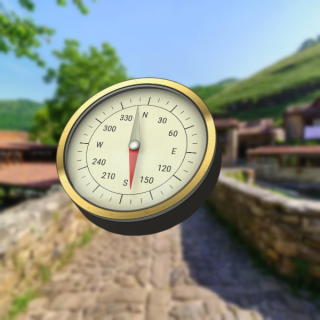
170 °
